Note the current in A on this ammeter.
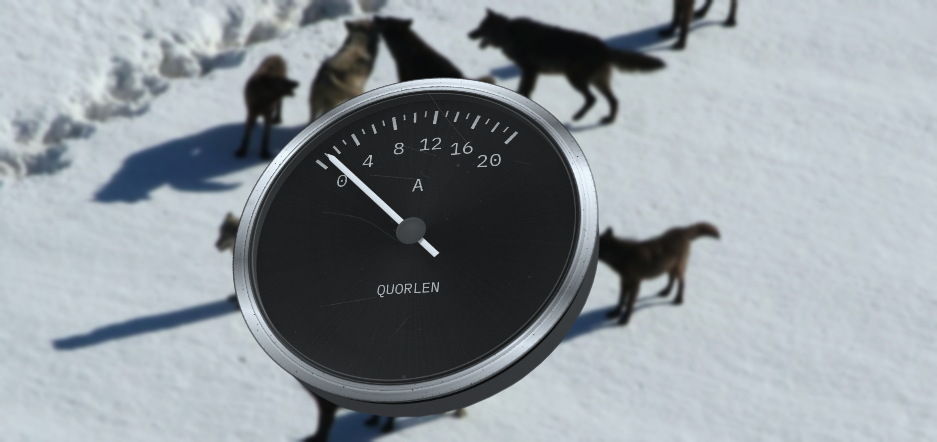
1 A
